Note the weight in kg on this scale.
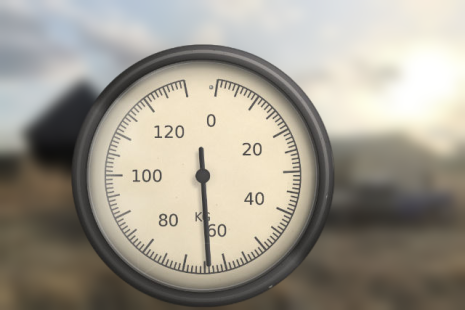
64 kg
